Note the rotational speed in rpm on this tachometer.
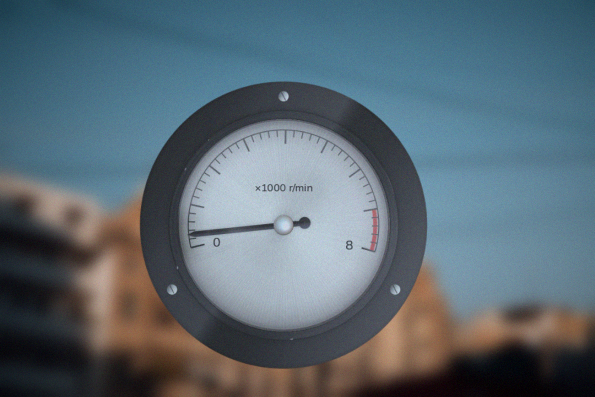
300 rpm
